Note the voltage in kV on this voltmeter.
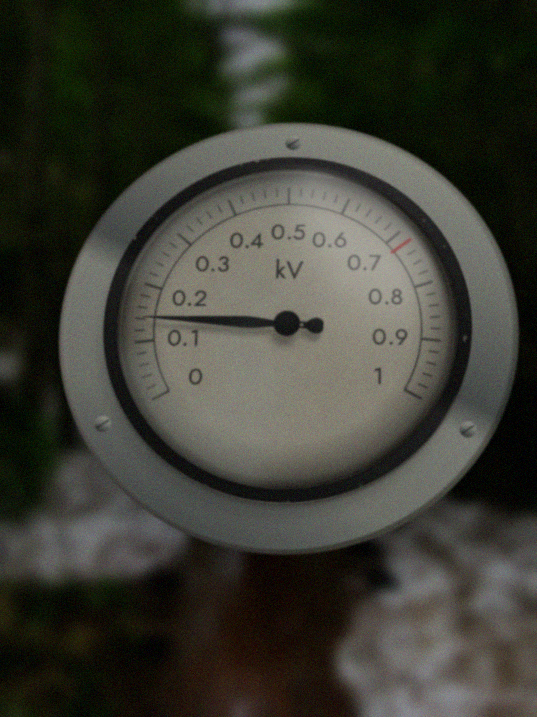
0.14 kV
